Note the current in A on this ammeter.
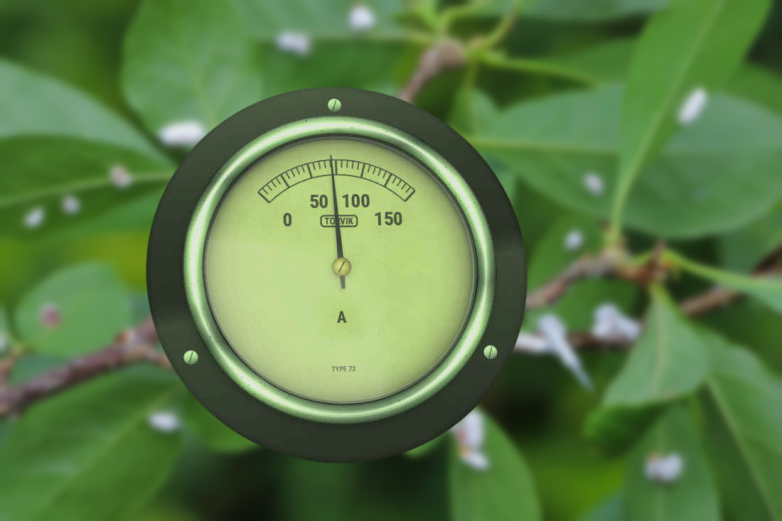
70 A
